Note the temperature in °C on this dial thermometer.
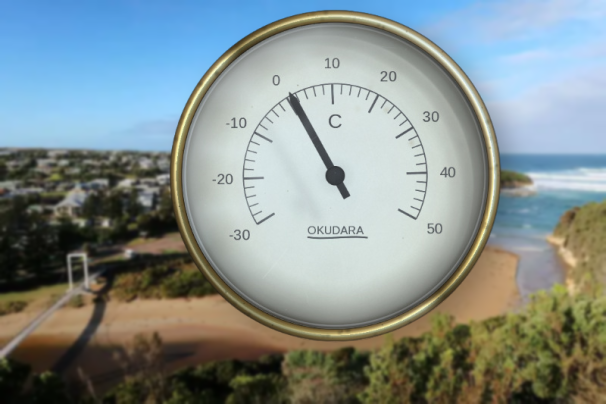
1 °C
